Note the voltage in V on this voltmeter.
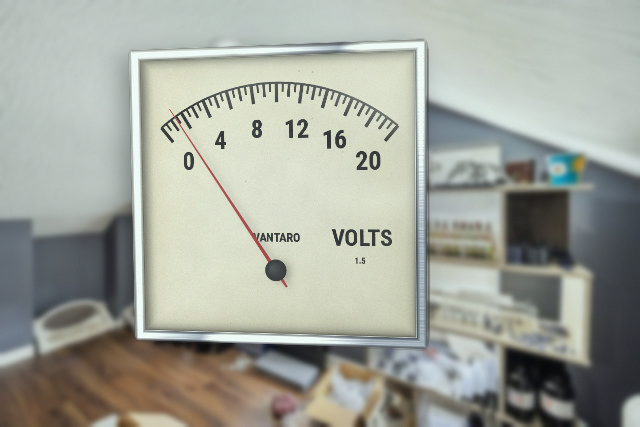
1.5 V
